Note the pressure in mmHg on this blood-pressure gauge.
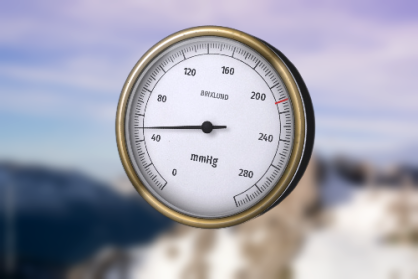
50 mmHg
